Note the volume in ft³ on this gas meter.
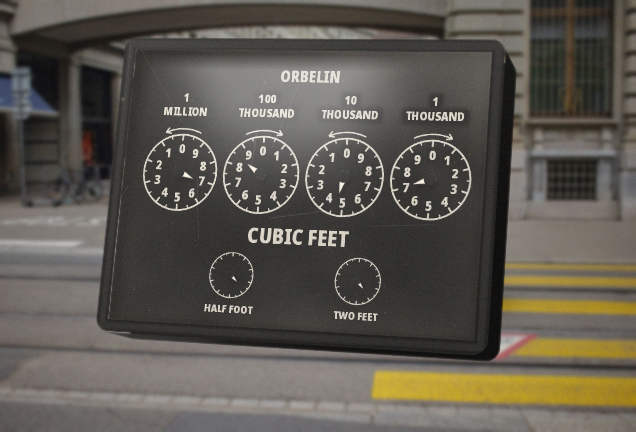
684700 ft³
